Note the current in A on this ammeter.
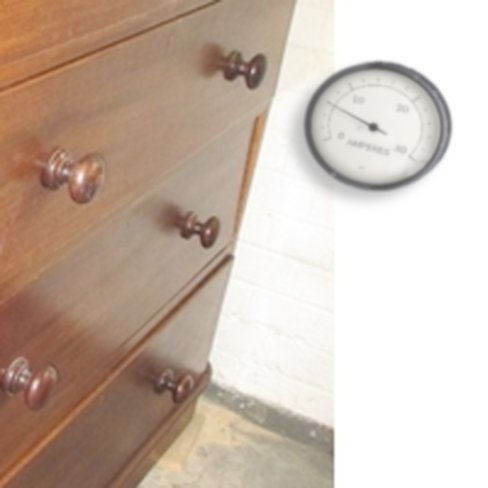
6 A
